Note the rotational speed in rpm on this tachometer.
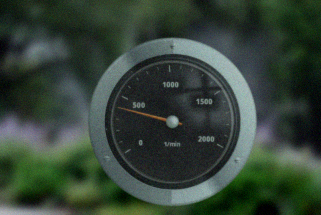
400 rpm
